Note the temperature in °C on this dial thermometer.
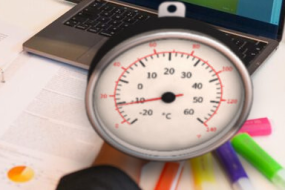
-10 °C
